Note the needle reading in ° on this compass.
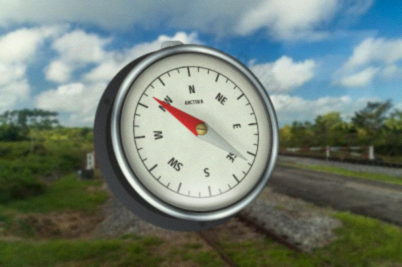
310 °
